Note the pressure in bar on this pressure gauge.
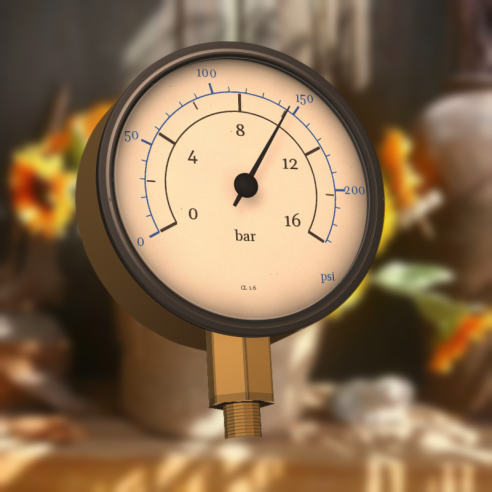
10 bar
